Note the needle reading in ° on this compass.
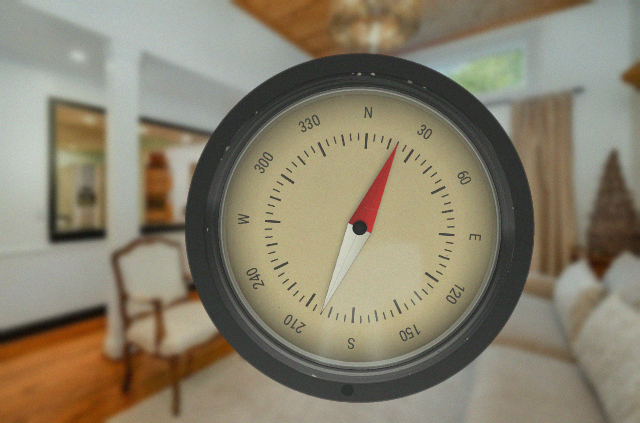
20 °
